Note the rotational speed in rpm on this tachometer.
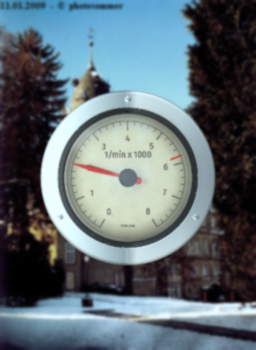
2000 rpm
